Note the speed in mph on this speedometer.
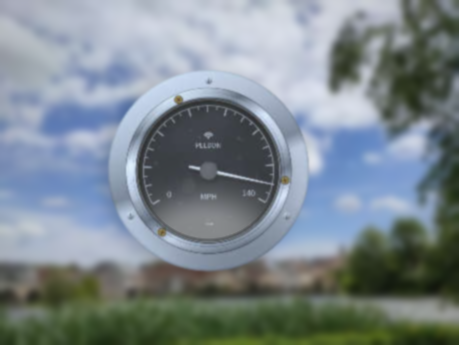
130 mph
